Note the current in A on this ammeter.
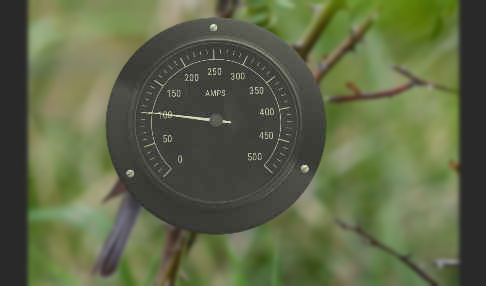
100 A
